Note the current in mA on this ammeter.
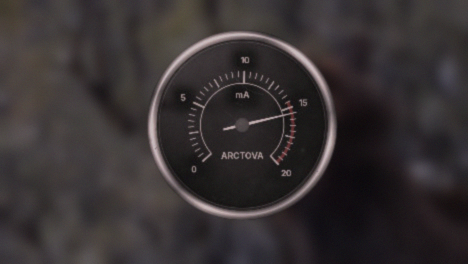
15.5 mA
